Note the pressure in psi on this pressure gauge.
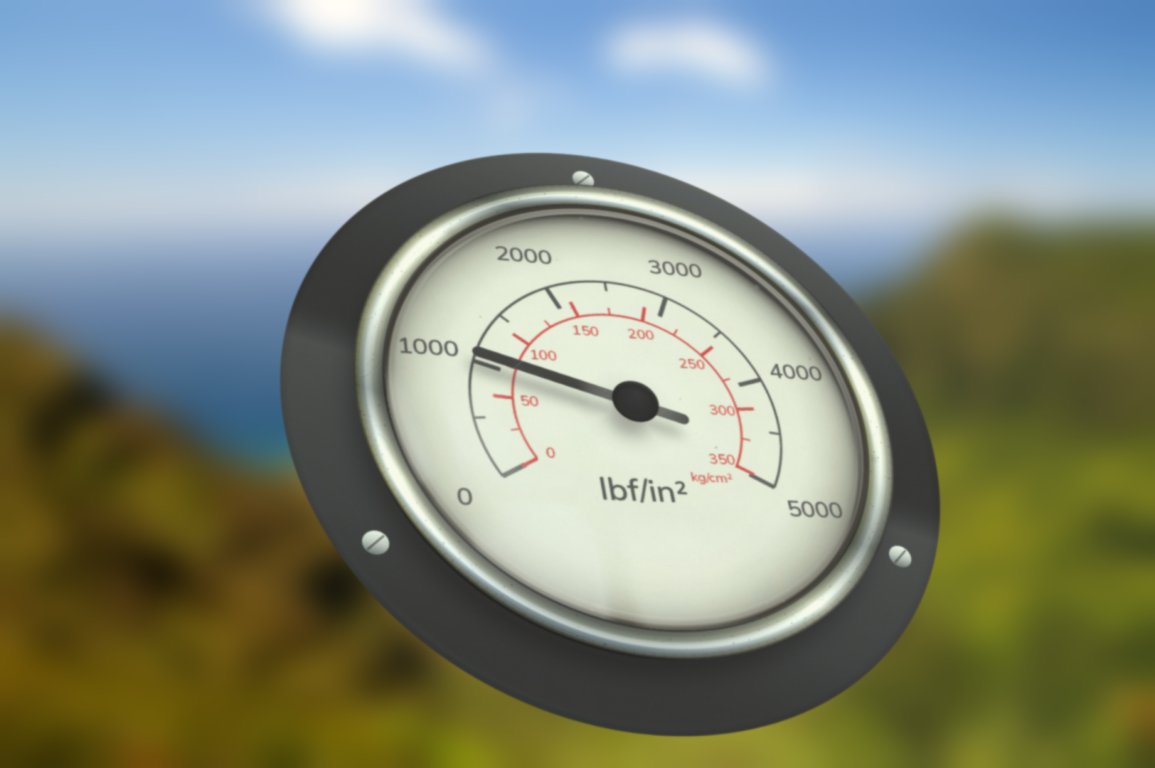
1000 psi
